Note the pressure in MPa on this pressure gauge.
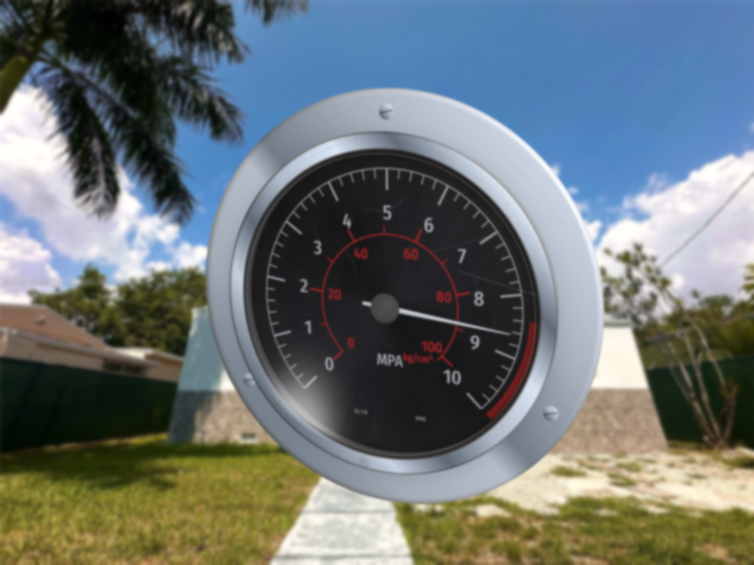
8.6 MPa
